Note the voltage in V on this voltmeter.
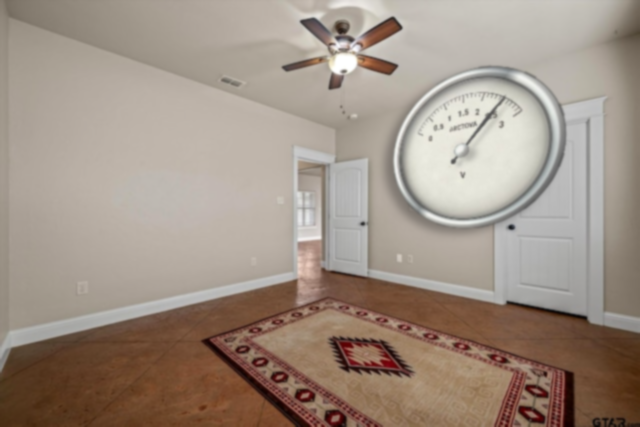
2.5 V
